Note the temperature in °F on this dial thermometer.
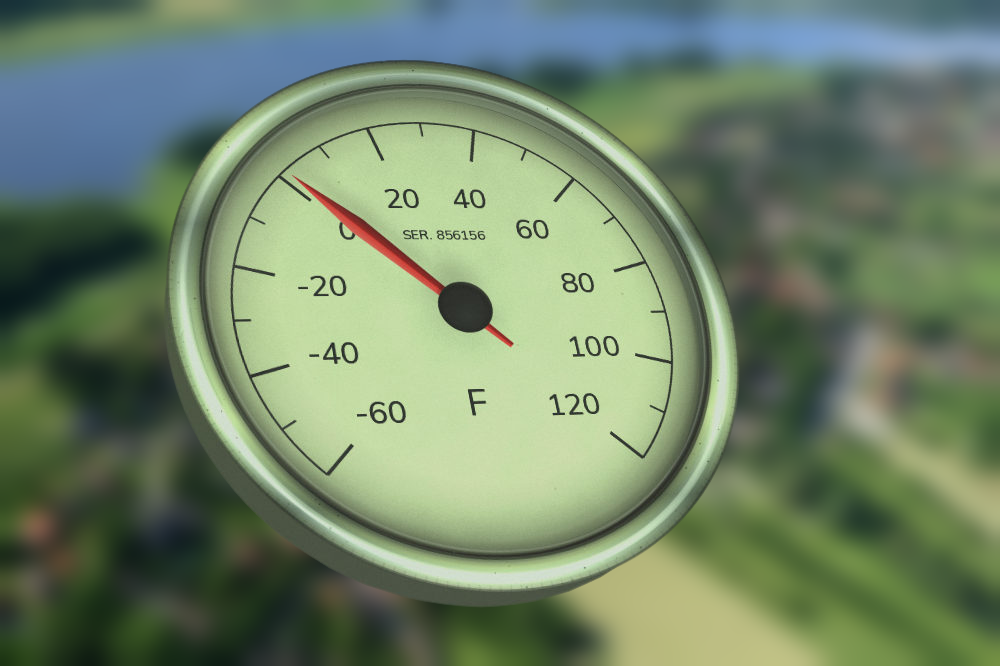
0 °F
